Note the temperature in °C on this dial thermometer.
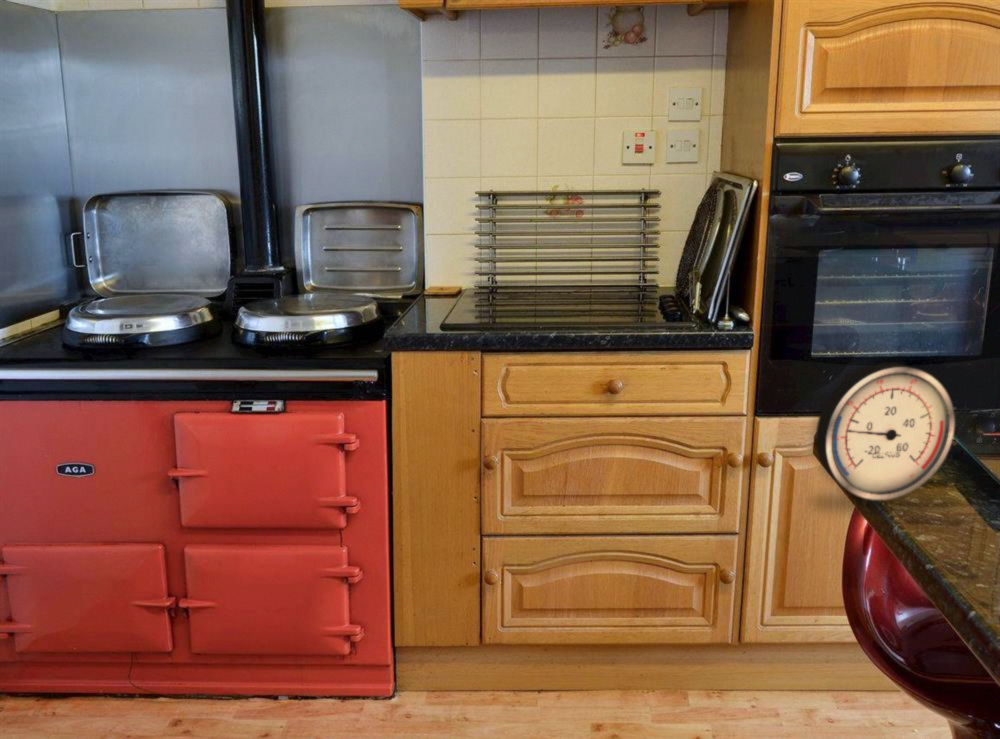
-4 °C
